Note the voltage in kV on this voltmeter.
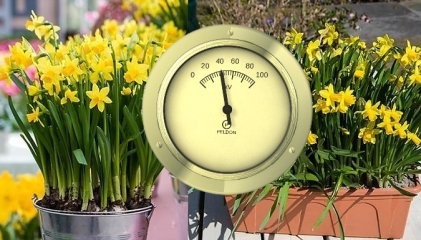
40 kV
